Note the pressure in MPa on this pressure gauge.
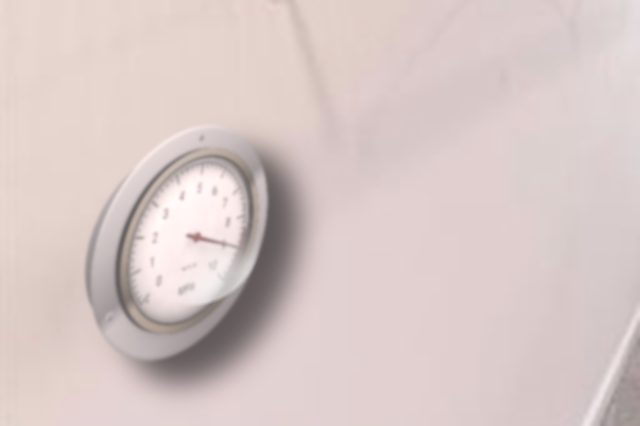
9 MPa
